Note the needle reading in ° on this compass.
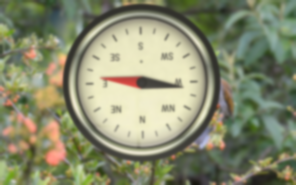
97.5 °
